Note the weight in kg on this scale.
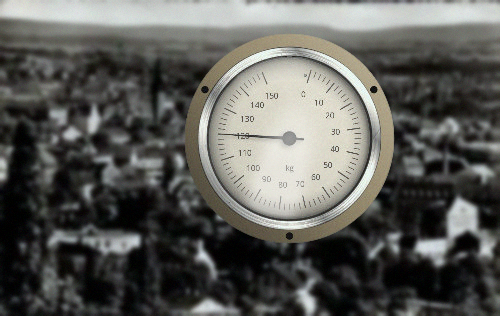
120 kg
